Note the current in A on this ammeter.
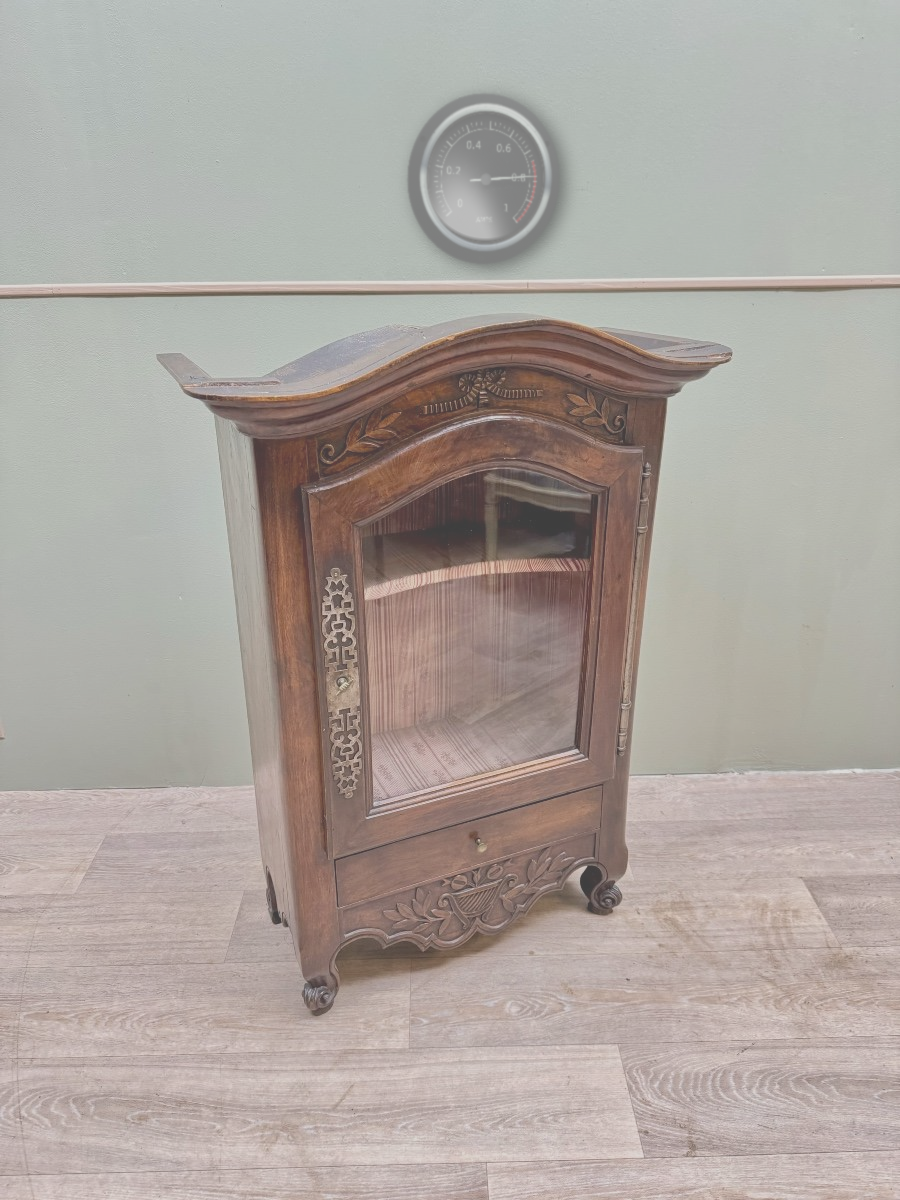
0.8 A
